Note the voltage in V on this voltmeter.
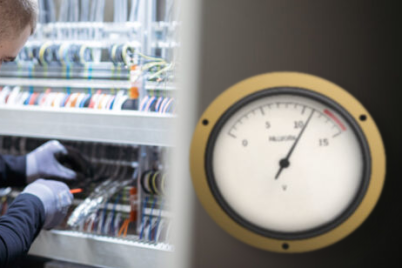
11 V
